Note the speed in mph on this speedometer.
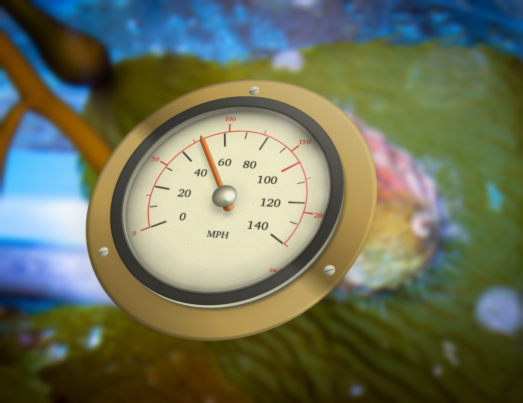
50 mph
